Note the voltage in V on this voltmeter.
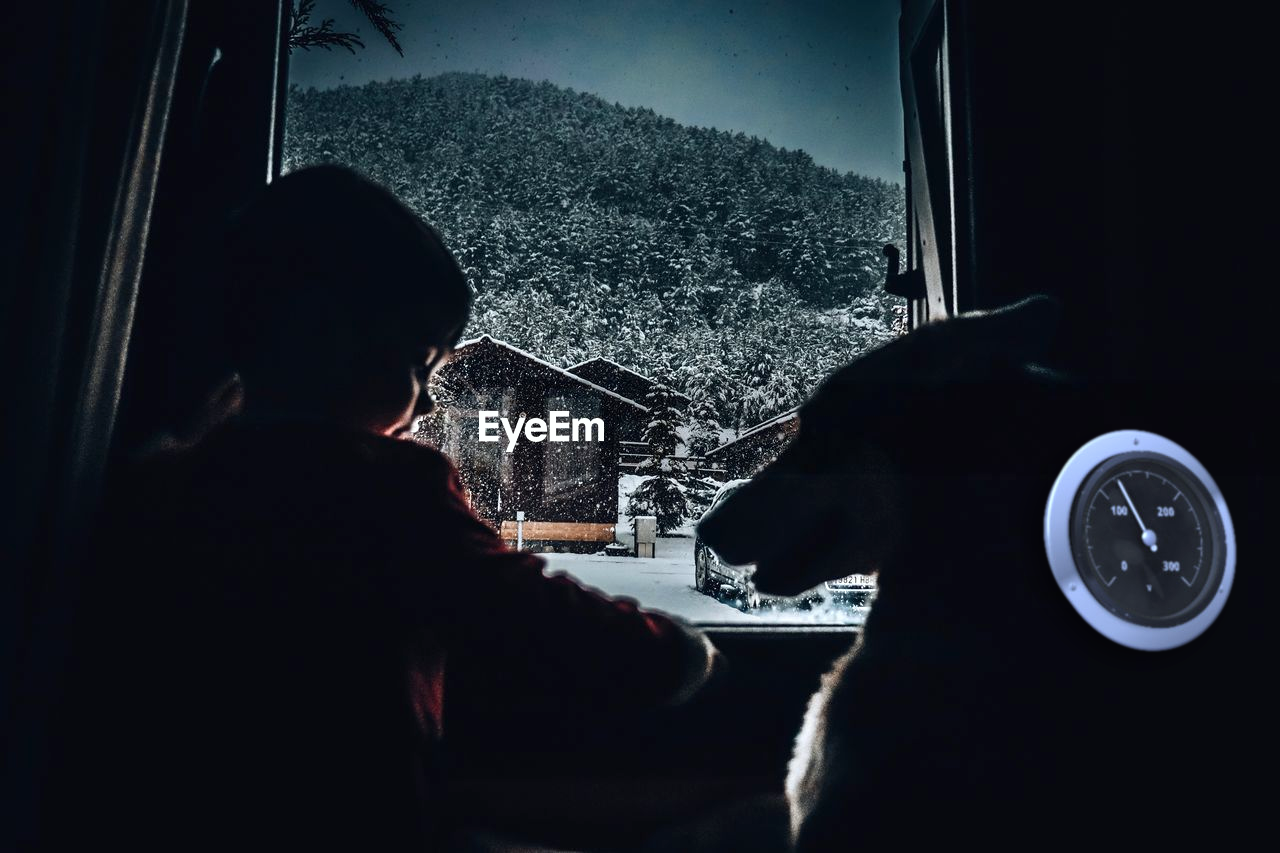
120 V
